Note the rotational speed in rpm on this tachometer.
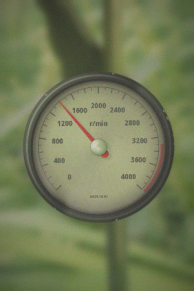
1400 rpm
